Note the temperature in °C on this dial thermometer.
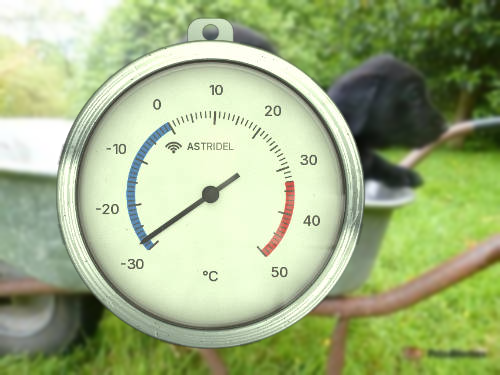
-28 °C
